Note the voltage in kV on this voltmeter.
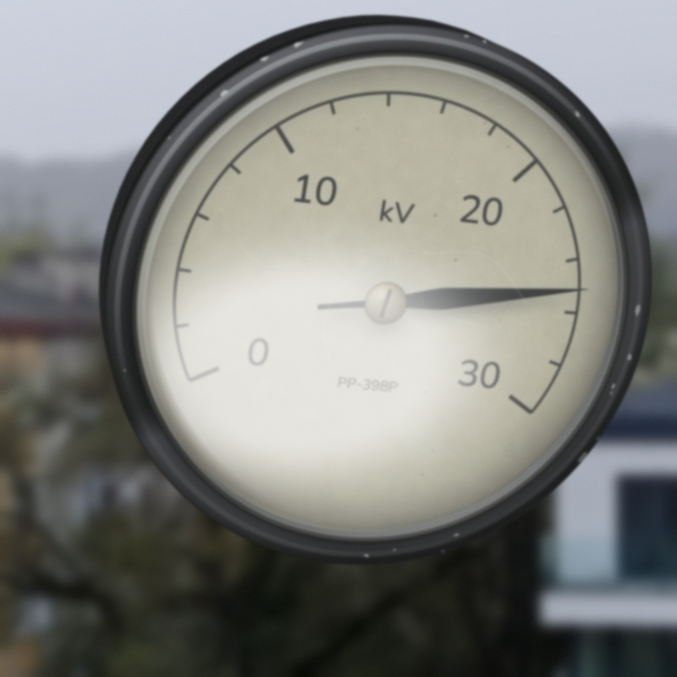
25 kV
